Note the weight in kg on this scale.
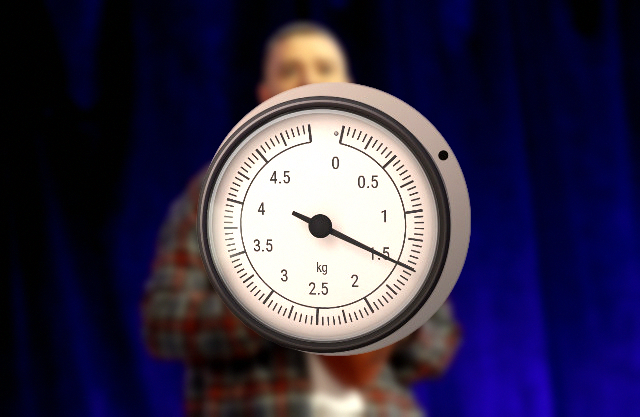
1.5 kg
